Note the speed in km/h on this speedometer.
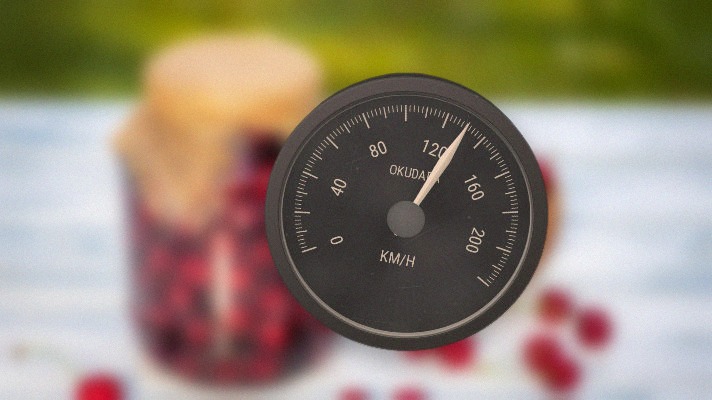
130 km/h
